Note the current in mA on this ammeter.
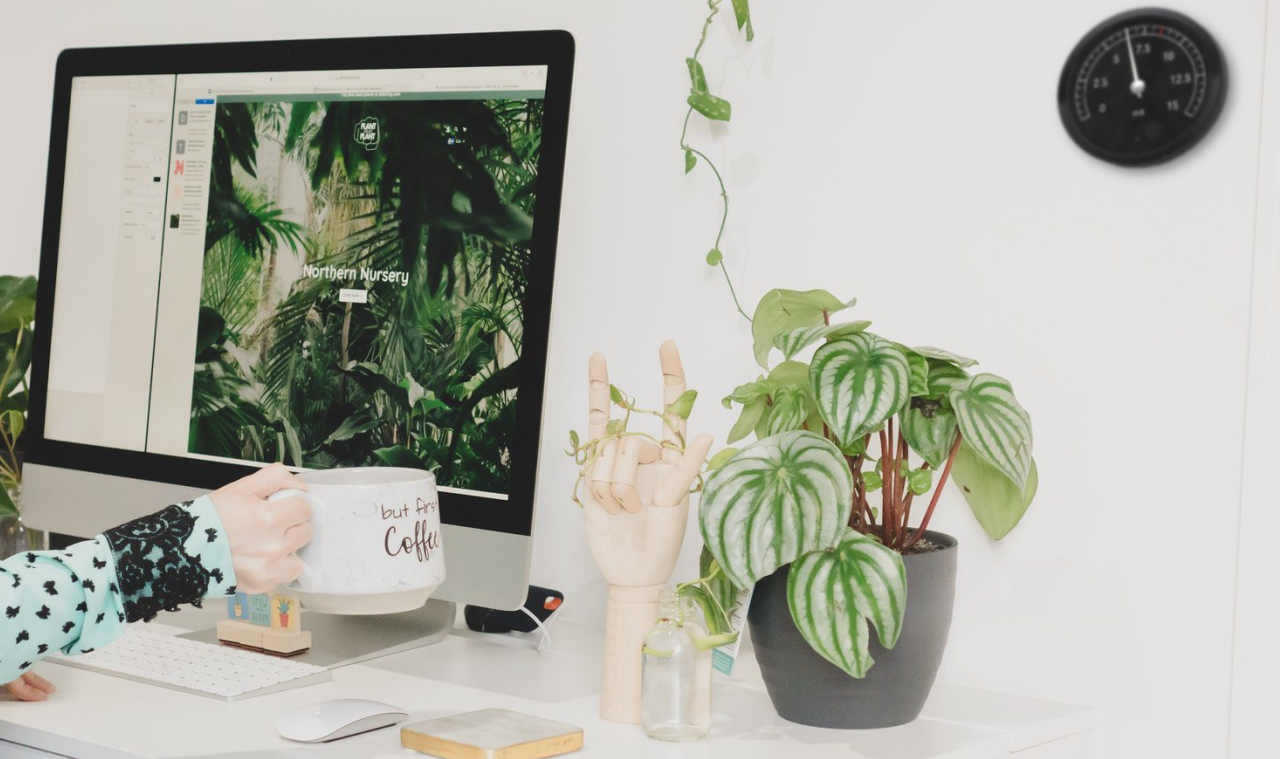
6.5 mA
